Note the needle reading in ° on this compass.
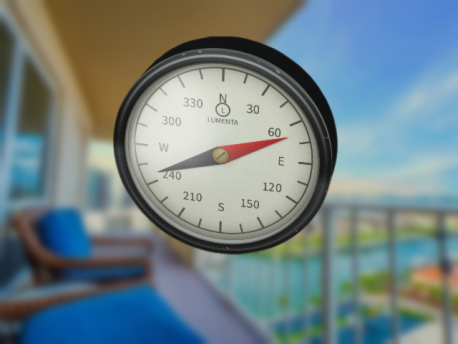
67.5 °
